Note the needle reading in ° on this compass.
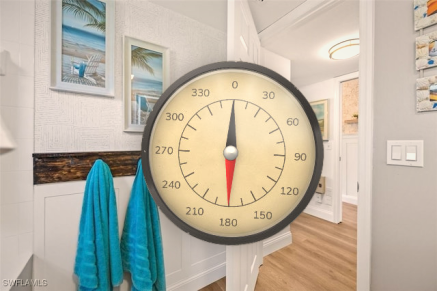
180 °
